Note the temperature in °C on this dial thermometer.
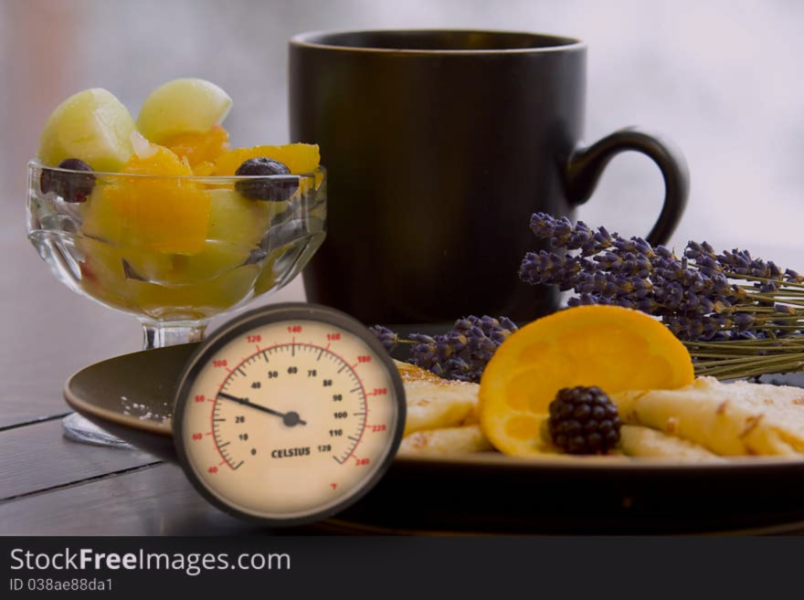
30 °C
